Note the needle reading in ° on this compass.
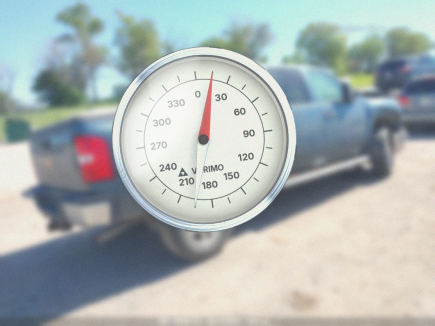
15 °
